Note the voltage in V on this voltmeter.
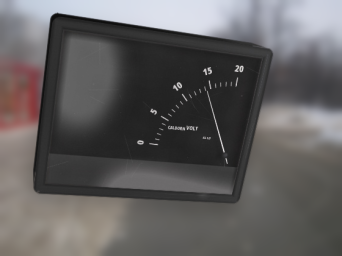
14 V
